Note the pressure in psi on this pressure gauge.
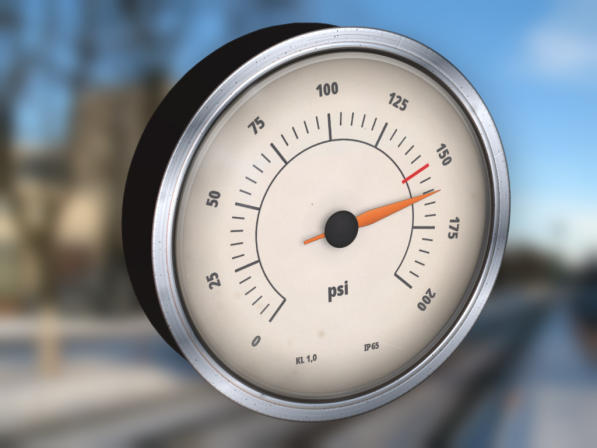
160 psi
